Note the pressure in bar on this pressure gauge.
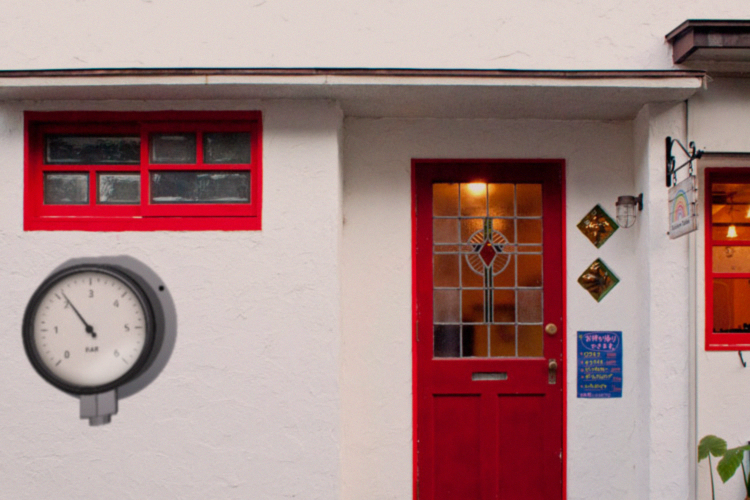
2.2 bar
